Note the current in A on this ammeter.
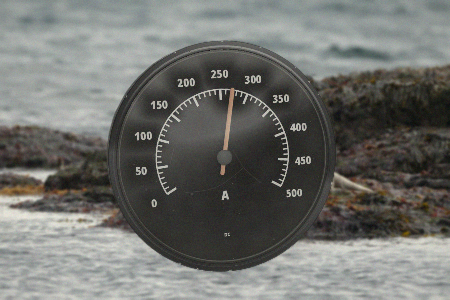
270 A
